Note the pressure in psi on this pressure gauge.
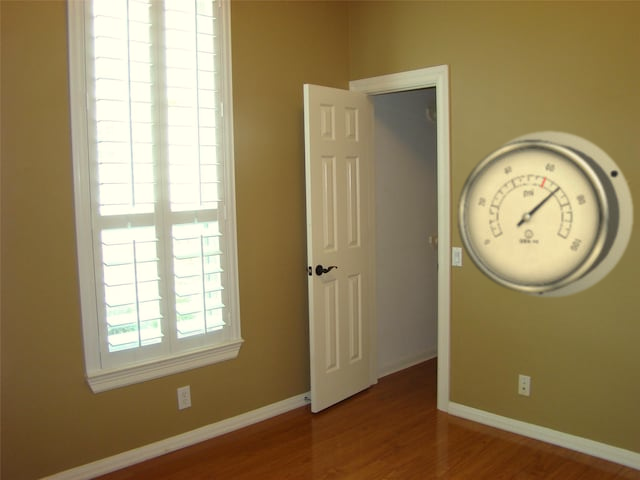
70 psi
